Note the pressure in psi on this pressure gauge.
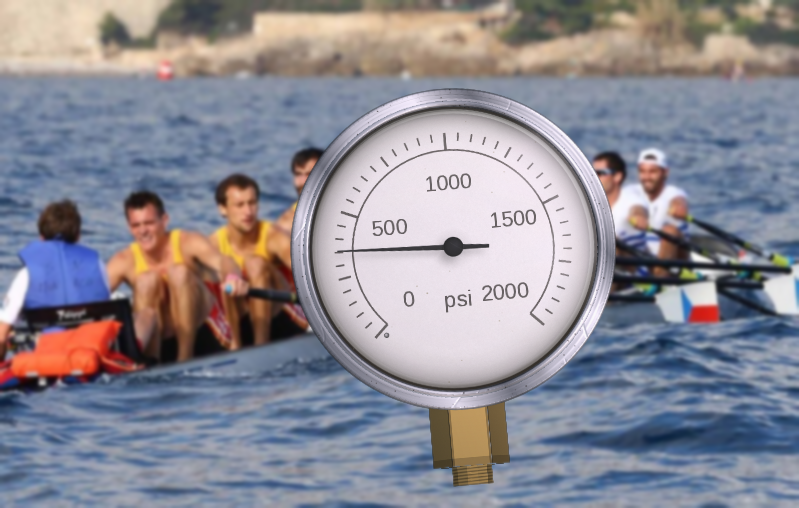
350 psi
